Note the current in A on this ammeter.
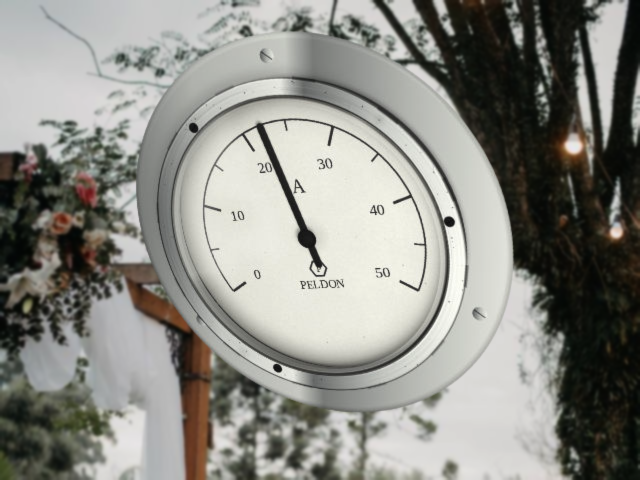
22.5 A
